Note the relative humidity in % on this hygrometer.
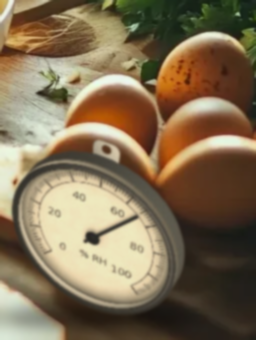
65 %
